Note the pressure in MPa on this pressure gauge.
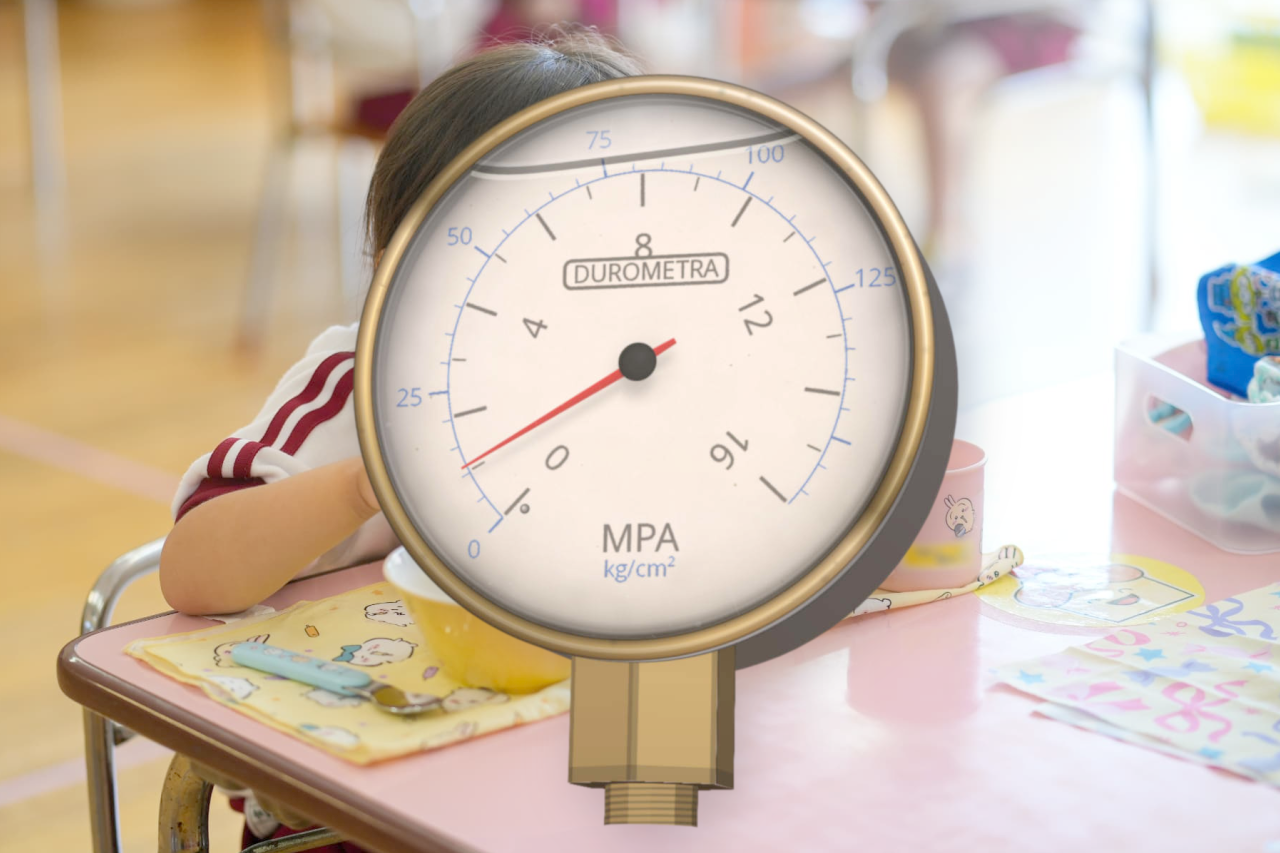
1 MPa
